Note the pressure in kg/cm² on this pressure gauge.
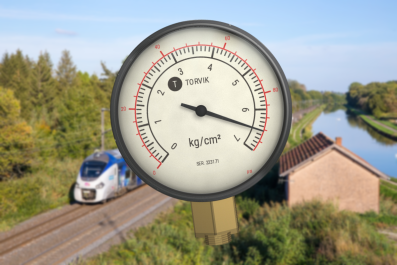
6.5 kg/cm²
